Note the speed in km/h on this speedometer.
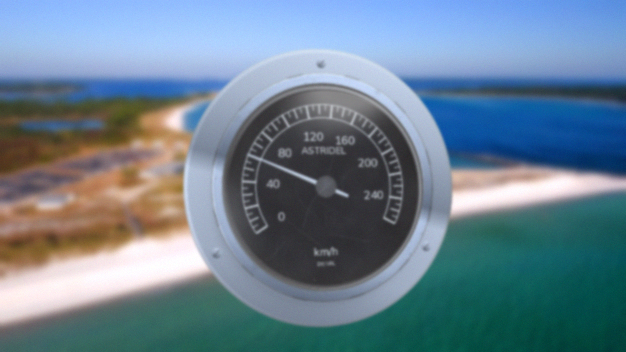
60 km/h
